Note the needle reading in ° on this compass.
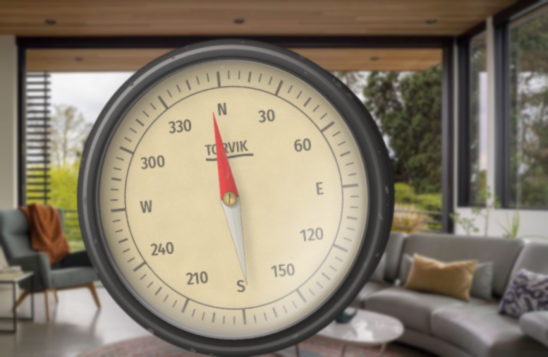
355 °
